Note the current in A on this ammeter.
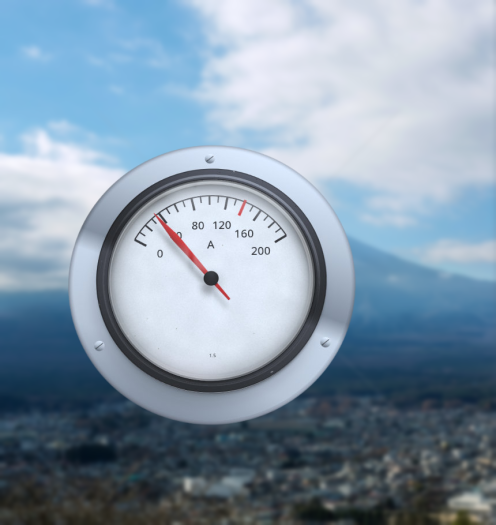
35 A
